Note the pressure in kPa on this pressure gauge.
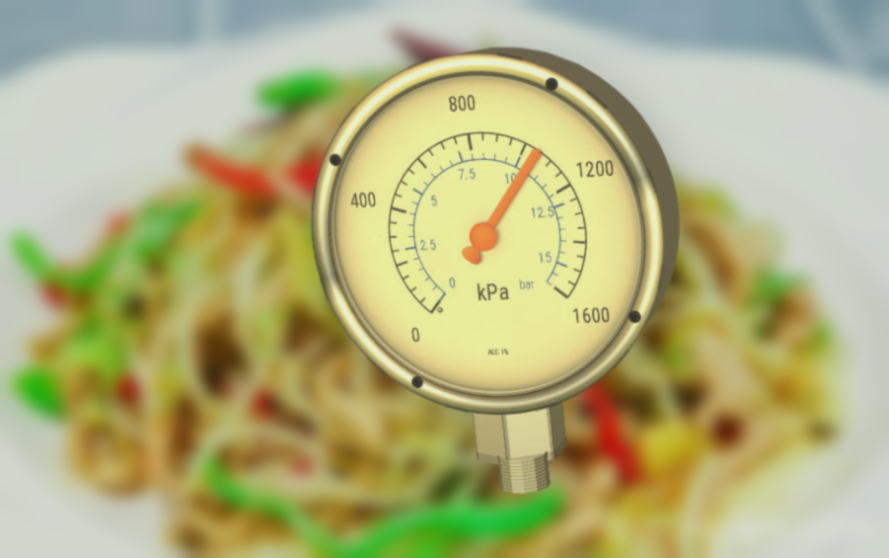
1050 kPa
